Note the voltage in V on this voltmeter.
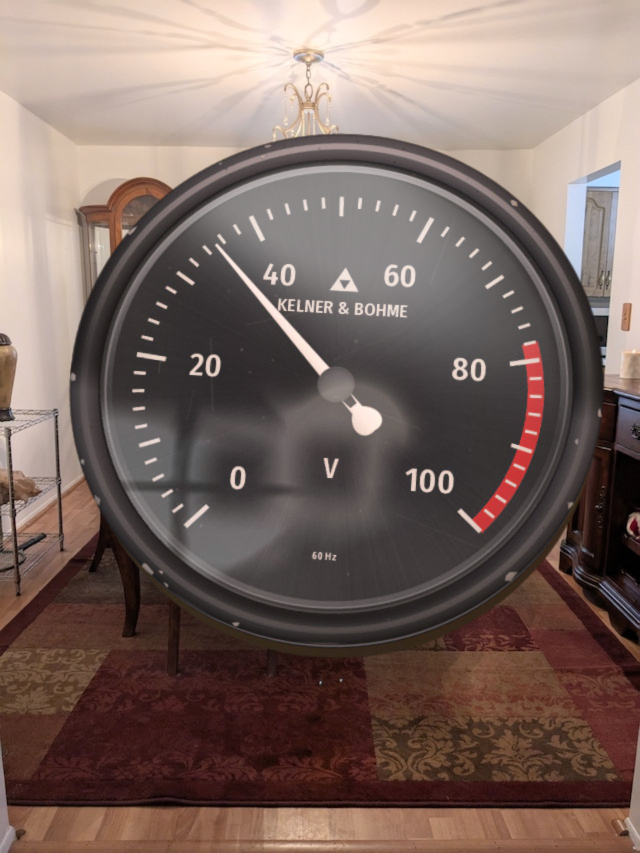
35 V
